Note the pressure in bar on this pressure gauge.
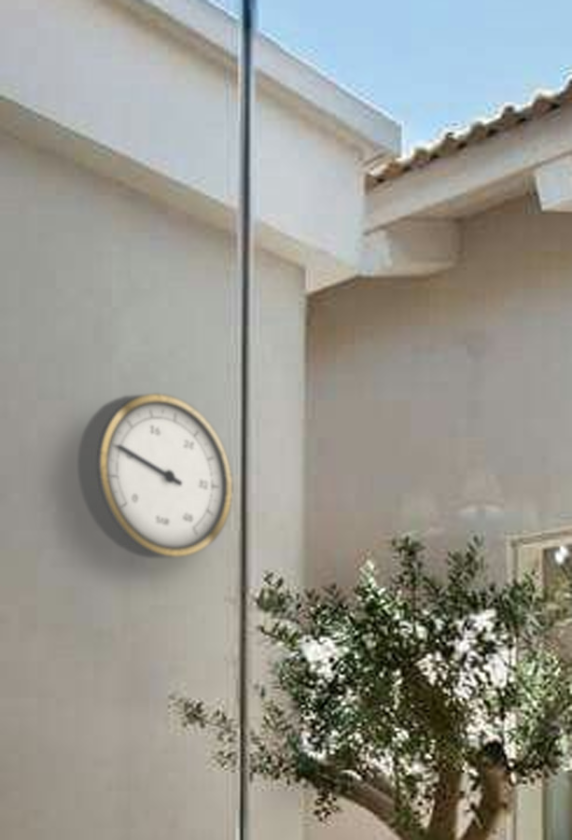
8 bar
